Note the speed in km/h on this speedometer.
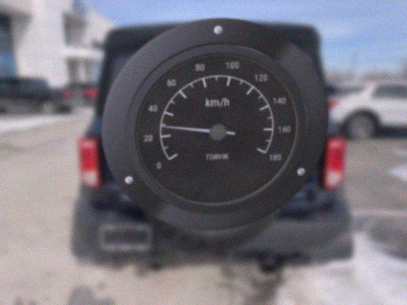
30 km/h
